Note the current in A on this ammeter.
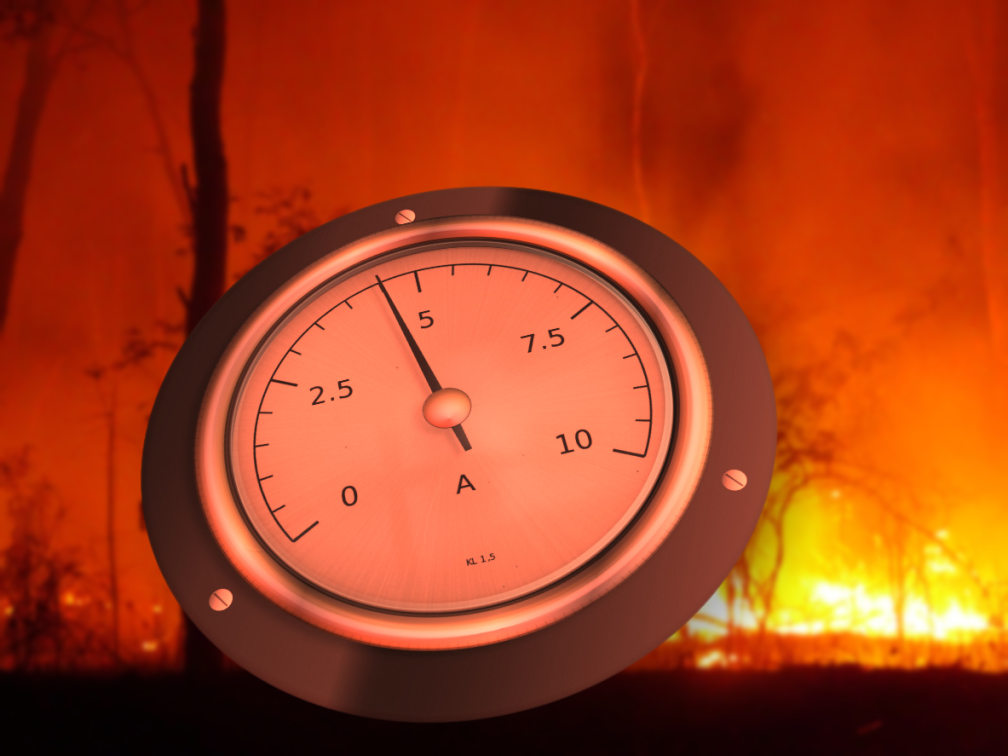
4.5 A
